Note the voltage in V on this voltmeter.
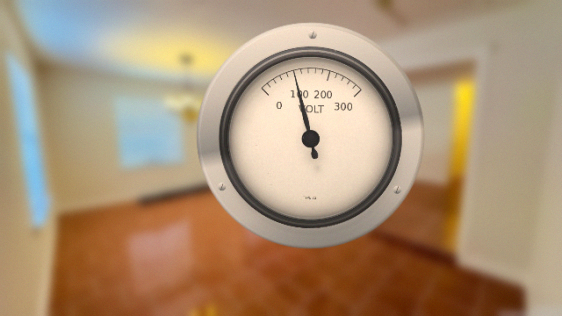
100 V
